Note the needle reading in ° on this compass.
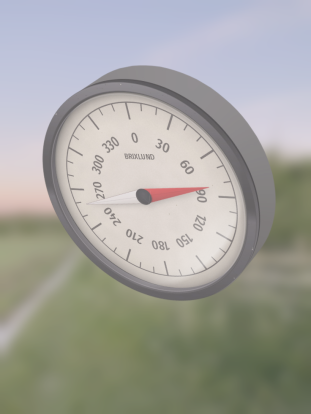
80 °
